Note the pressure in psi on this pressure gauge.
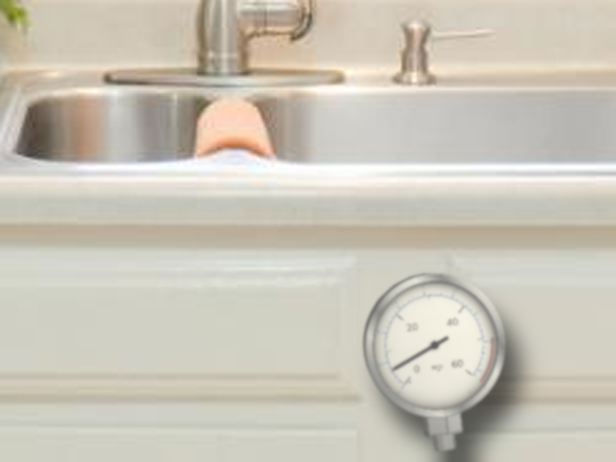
5 psi
